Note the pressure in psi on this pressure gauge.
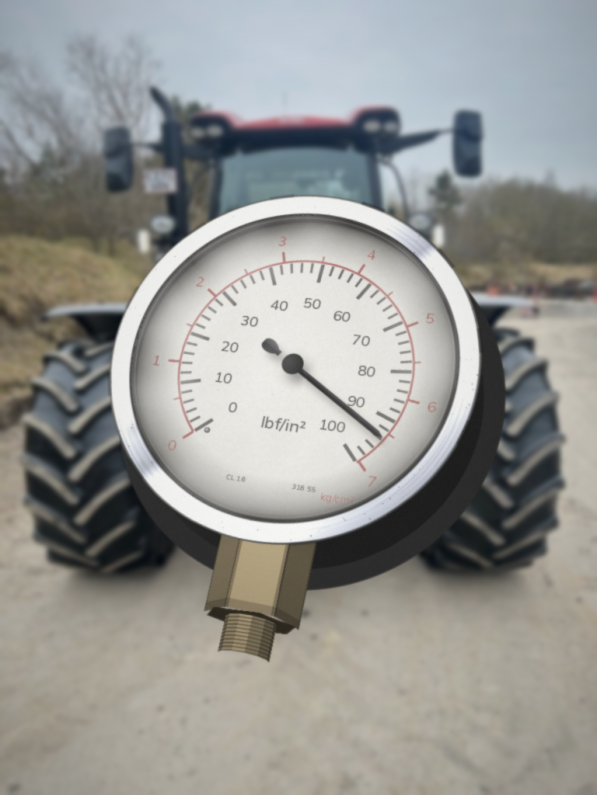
94 psi
